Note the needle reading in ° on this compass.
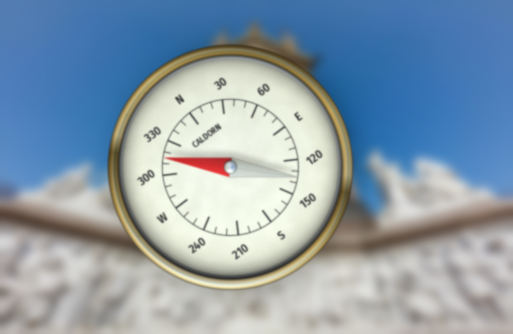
315 °
